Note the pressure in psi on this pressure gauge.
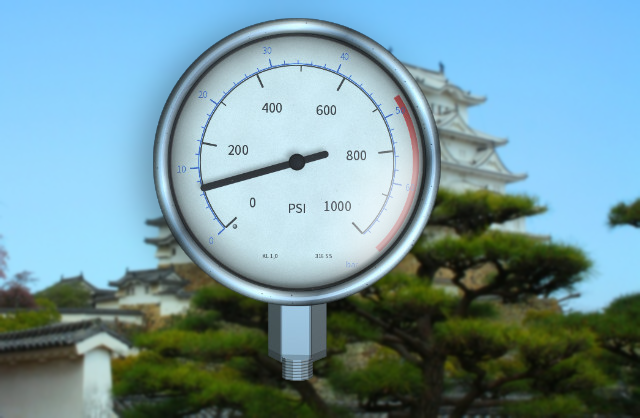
100 psi
